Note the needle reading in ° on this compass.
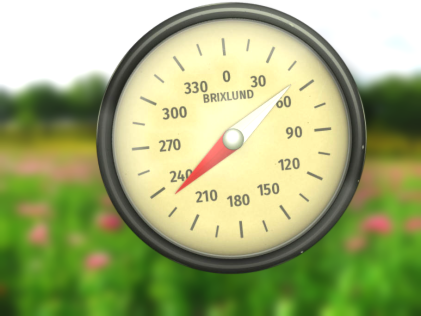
232.5 °
